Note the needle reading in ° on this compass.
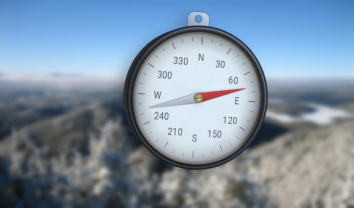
75 °
